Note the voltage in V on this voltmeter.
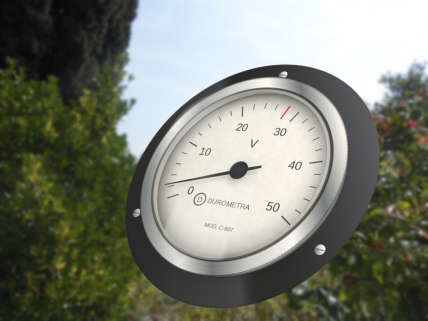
2 V
